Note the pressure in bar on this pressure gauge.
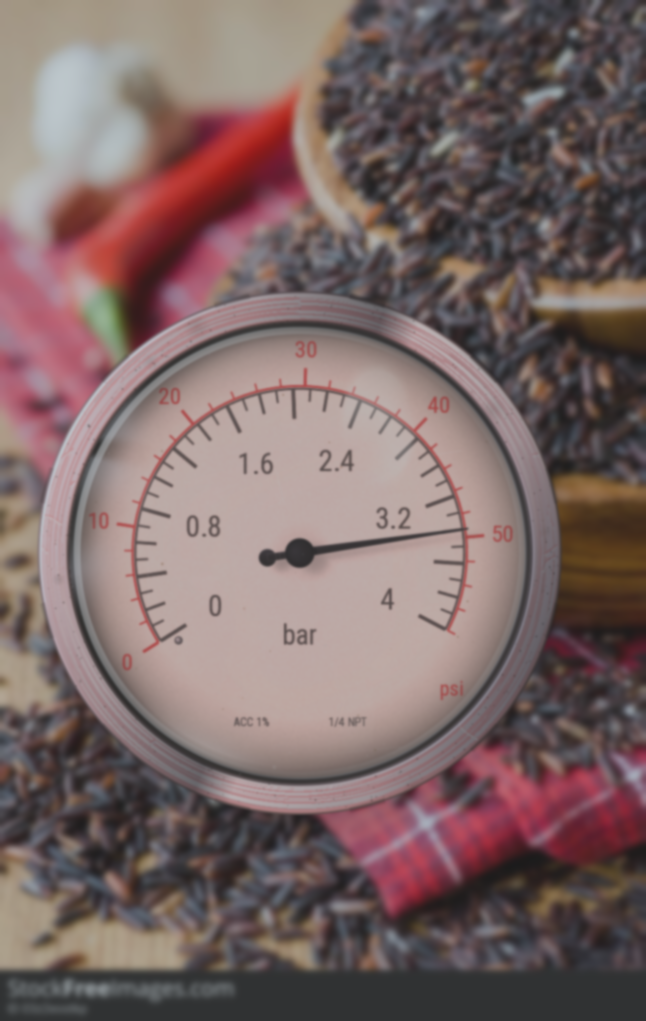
3.4 bar
